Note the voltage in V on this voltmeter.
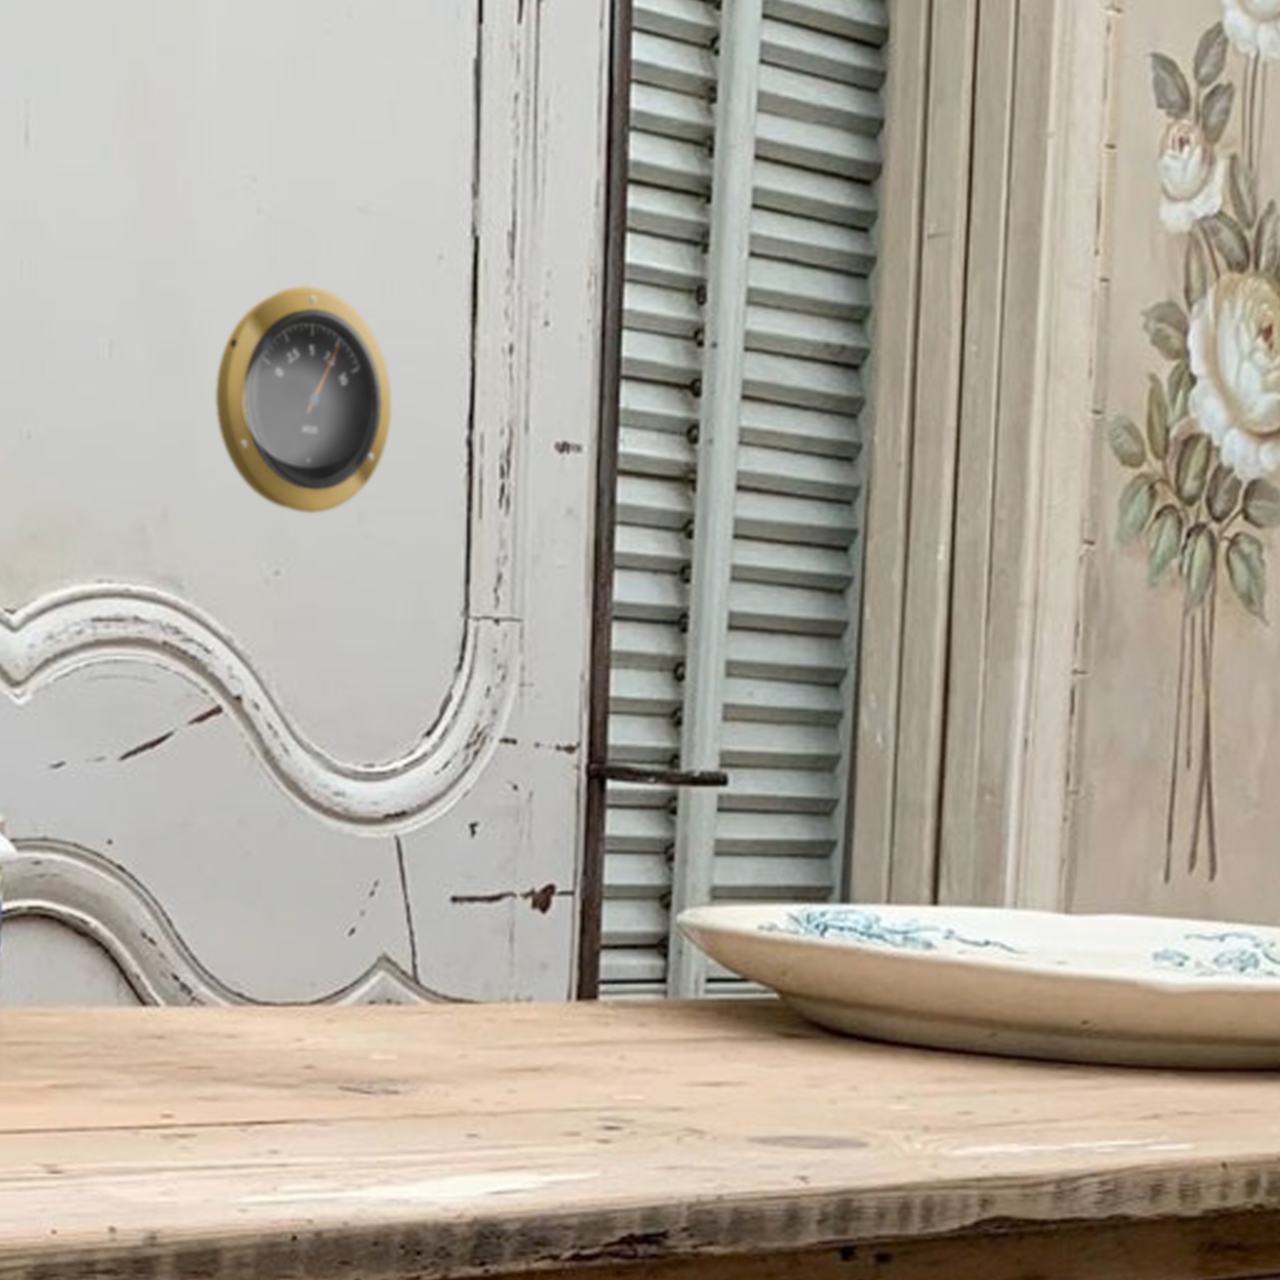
7.5 V
